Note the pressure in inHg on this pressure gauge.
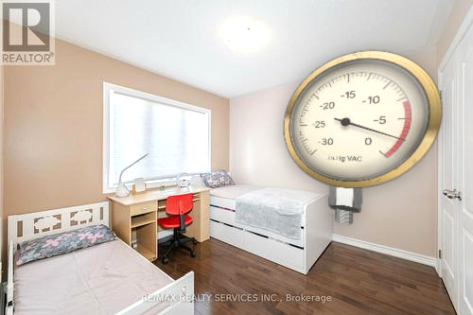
-2.5 inHg
